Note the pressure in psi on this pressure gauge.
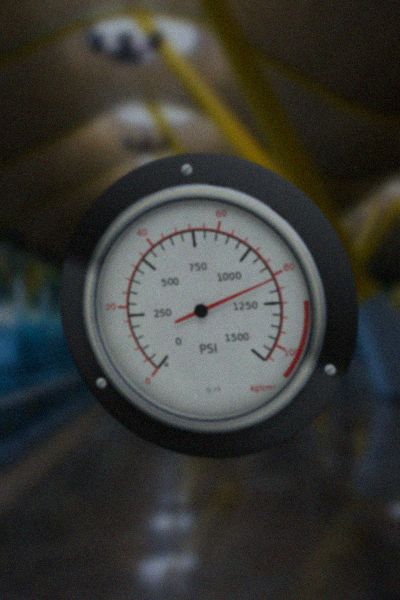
1150 psi
